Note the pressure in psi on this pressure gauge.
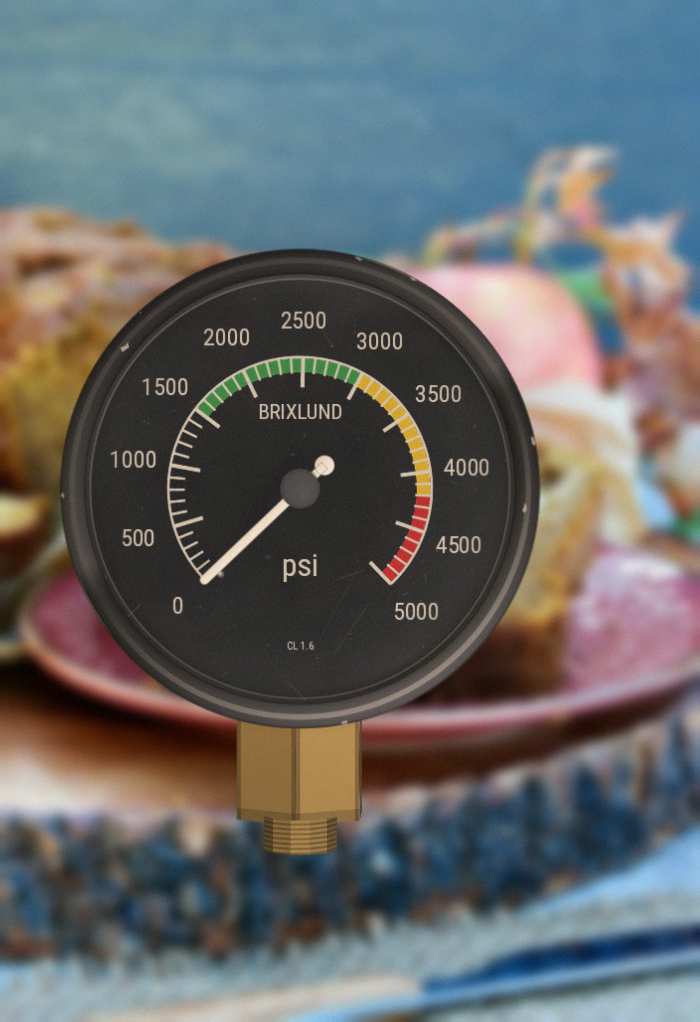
0 psi
